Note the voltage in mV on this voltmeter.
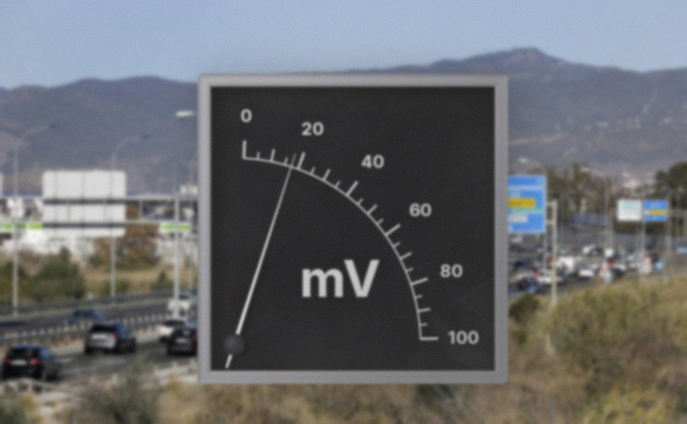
17.5 mV
